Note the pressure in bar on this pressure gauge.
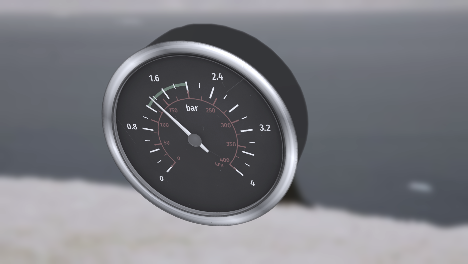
1.4 bar
